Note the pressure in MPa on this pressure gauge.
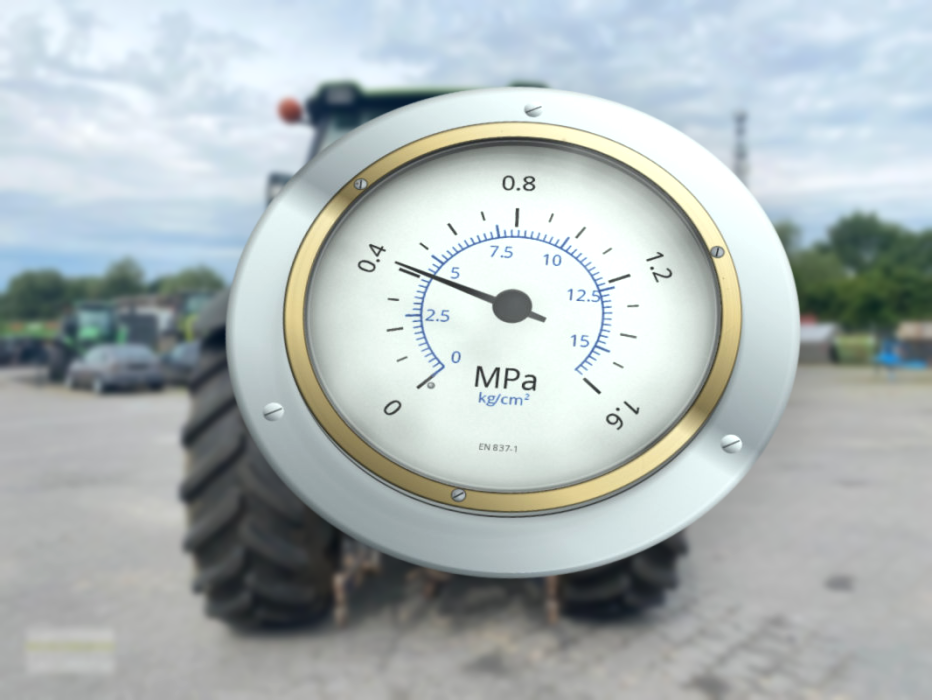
0.4 MPa
